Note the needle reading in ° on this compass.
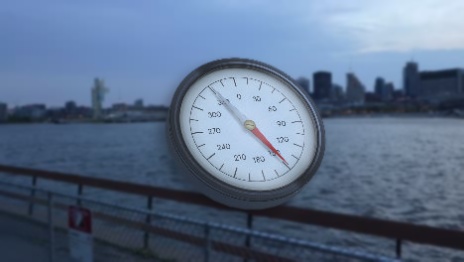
150 °
